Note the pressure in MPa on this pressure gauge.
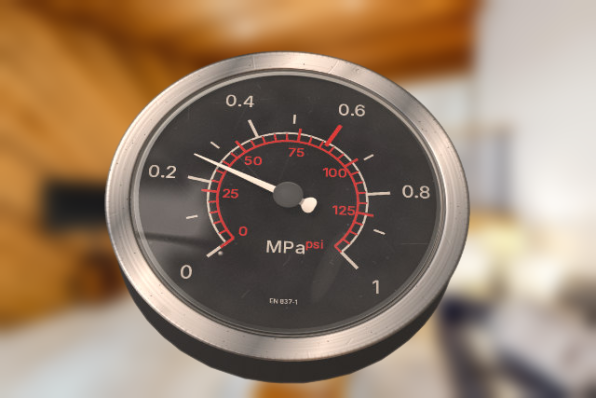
0.25 MPa
